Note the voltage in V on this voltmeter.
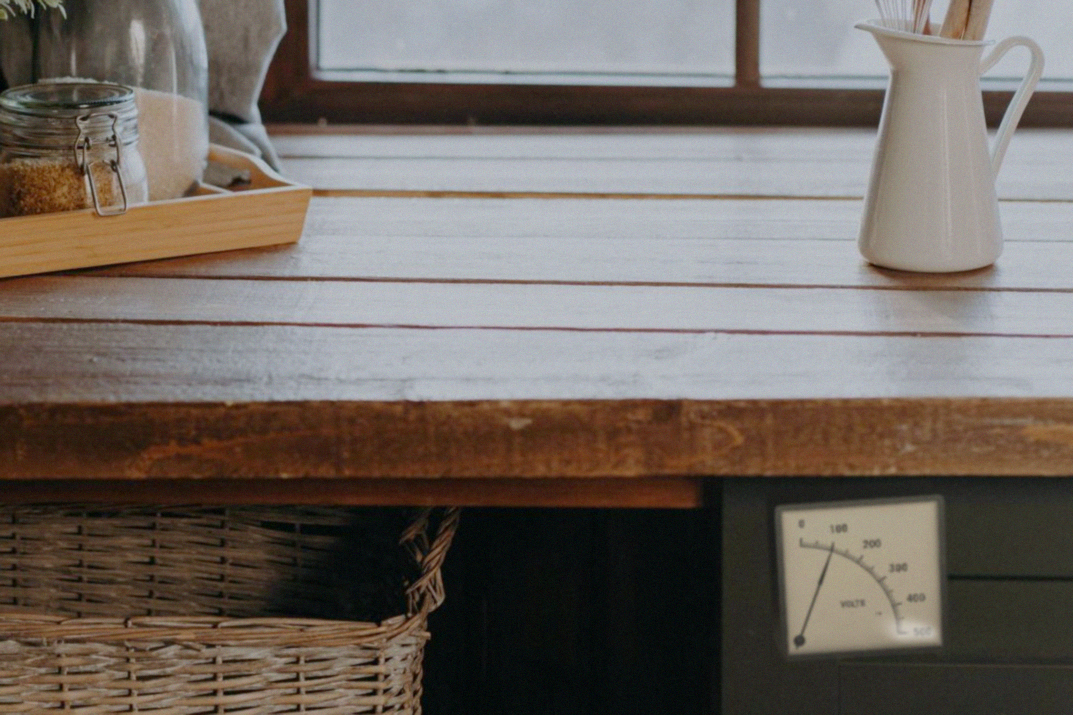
100 V
